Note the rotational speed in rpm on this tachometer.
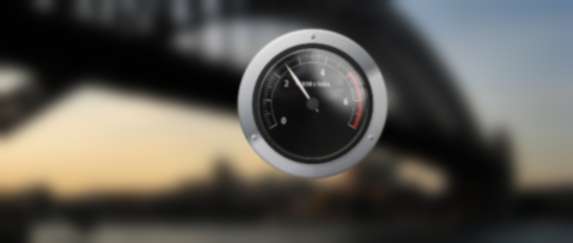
2500 rpm
